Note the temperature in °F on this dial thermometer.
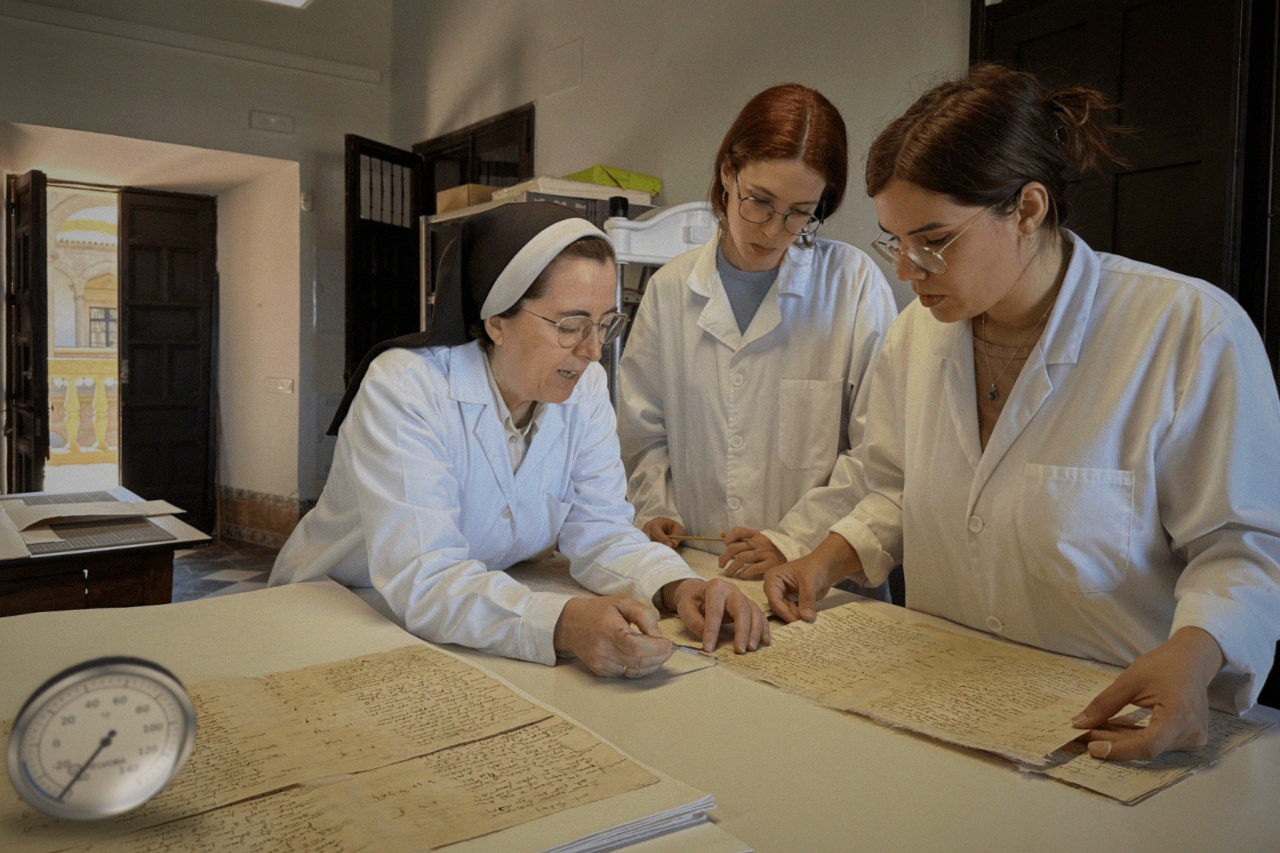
-36 °F
